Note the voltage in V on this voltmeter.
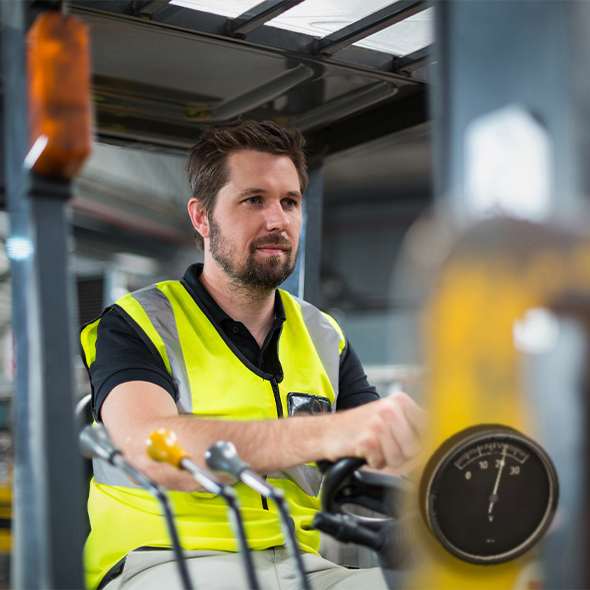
20 V
